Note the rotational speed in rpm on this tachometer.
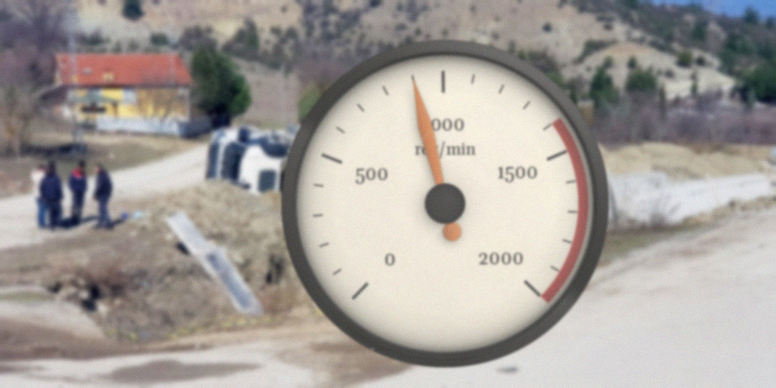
900 rpm
